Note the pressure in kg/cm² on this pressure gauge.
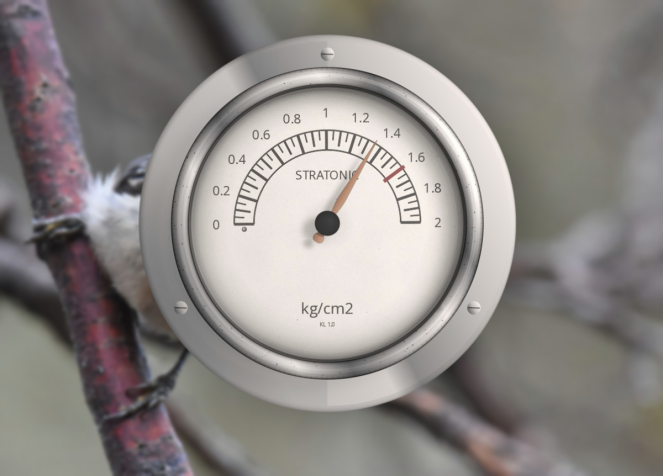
1.35 kg/cm²
